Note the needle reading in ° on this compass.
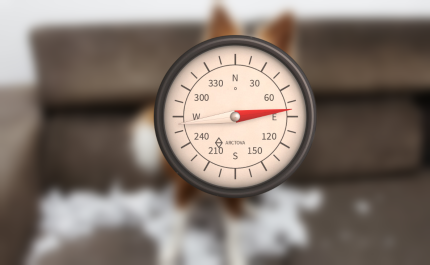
82.5 °
